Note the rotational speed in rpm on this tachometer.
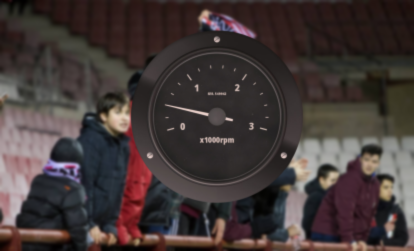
400 rpm
